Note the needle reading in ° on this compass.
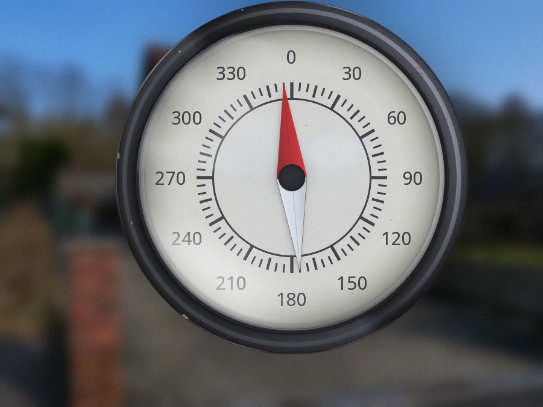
355 °
